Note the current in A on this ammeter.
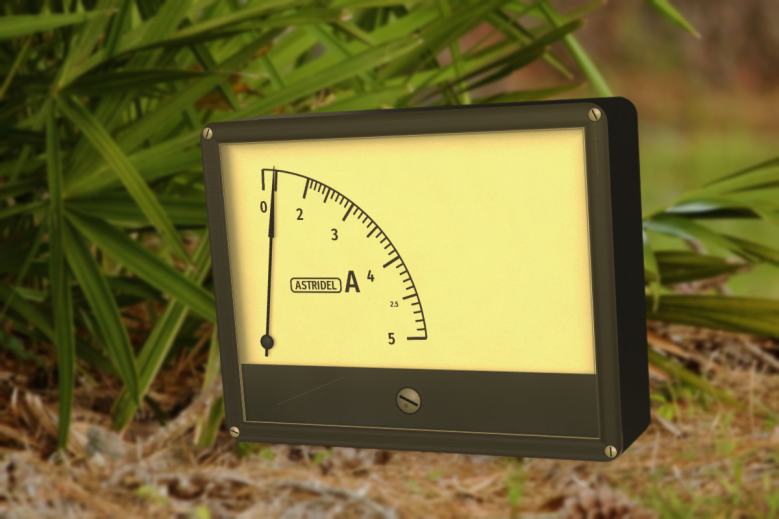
1 A
